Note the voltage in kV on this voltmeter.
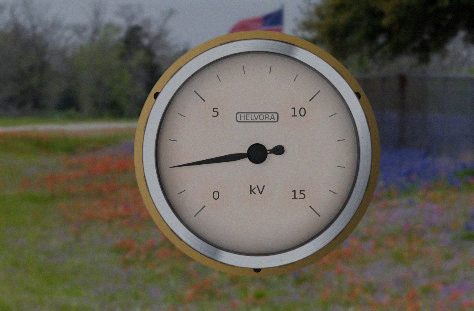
2 kV
